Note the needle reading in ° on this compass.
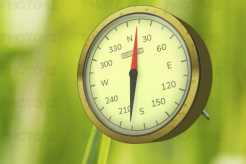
15 °
